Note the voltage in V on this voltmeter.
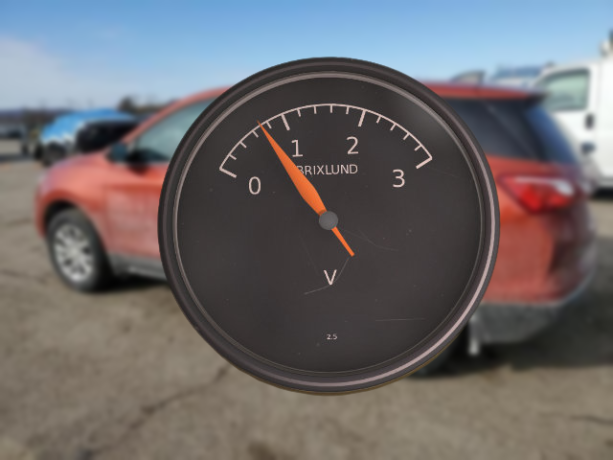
0.7 V
